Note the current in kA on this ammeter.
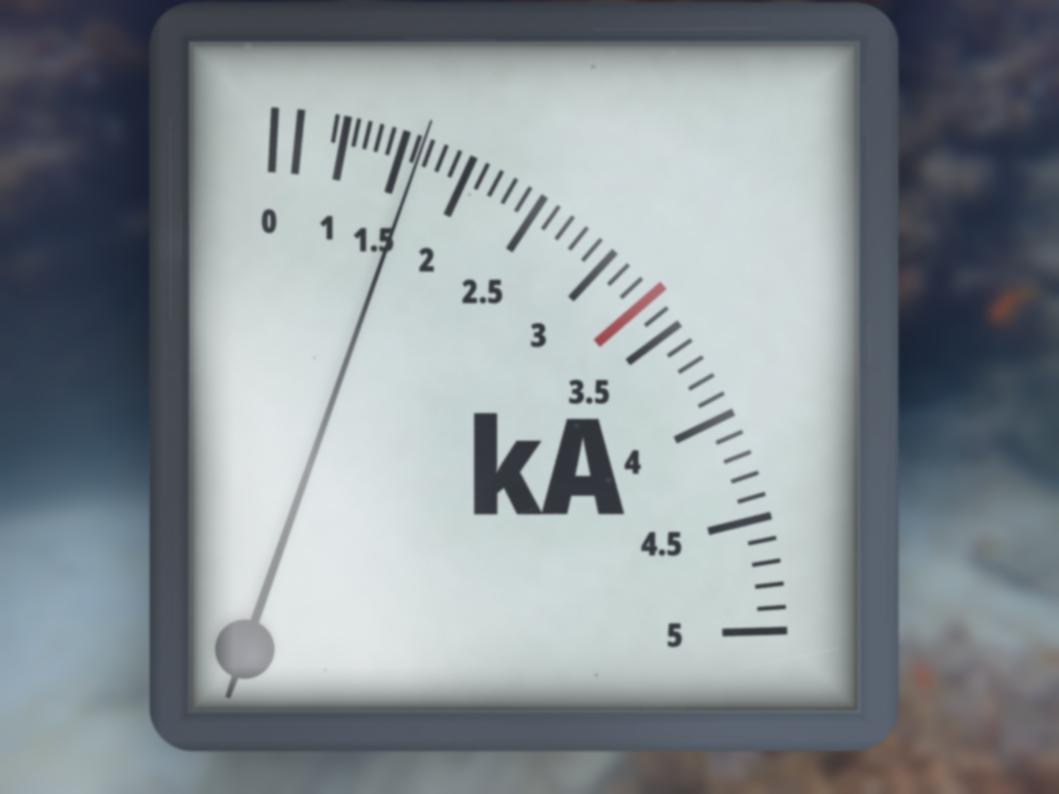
1.65 kA
